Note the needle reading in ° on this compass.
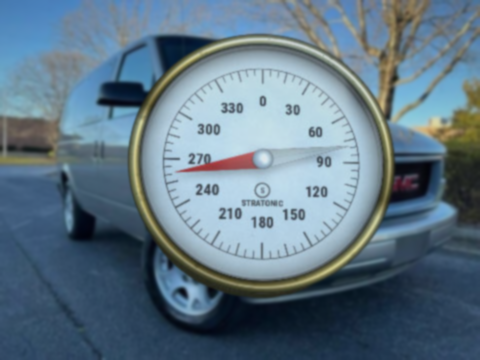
260 °
